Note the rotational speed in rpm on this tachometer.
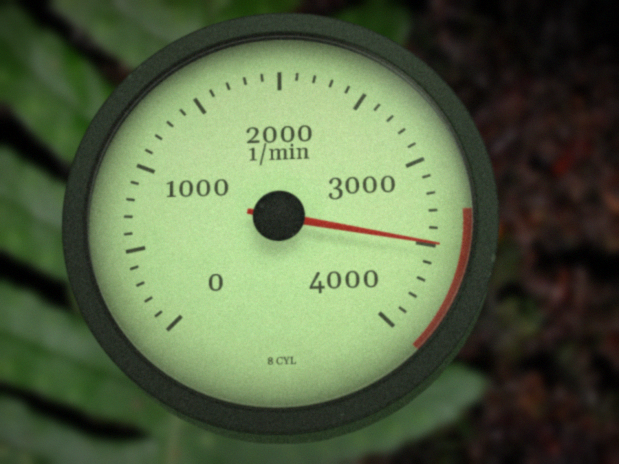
3500 rpm
